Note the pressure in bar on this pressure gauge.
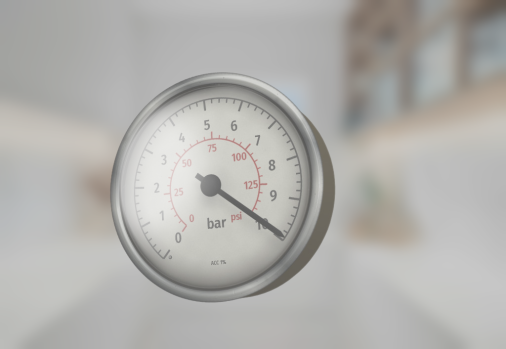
9.9 bar
